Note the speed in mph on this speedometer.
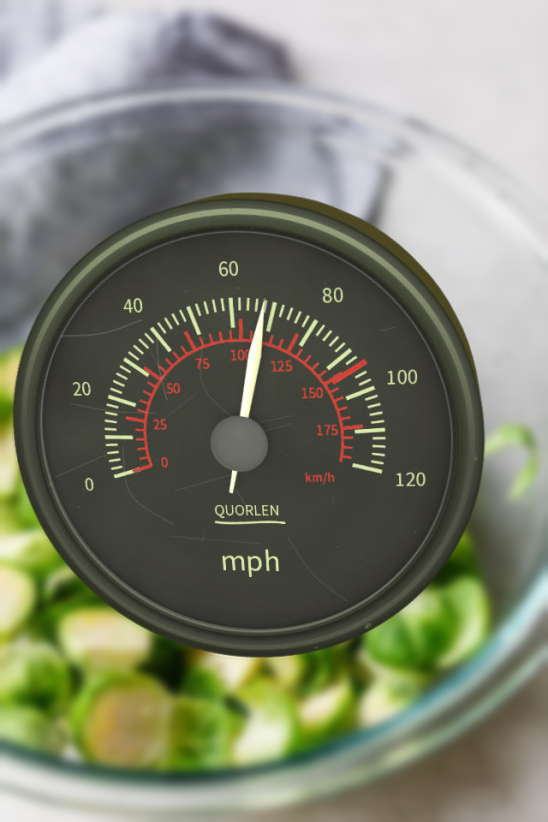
68 mph
